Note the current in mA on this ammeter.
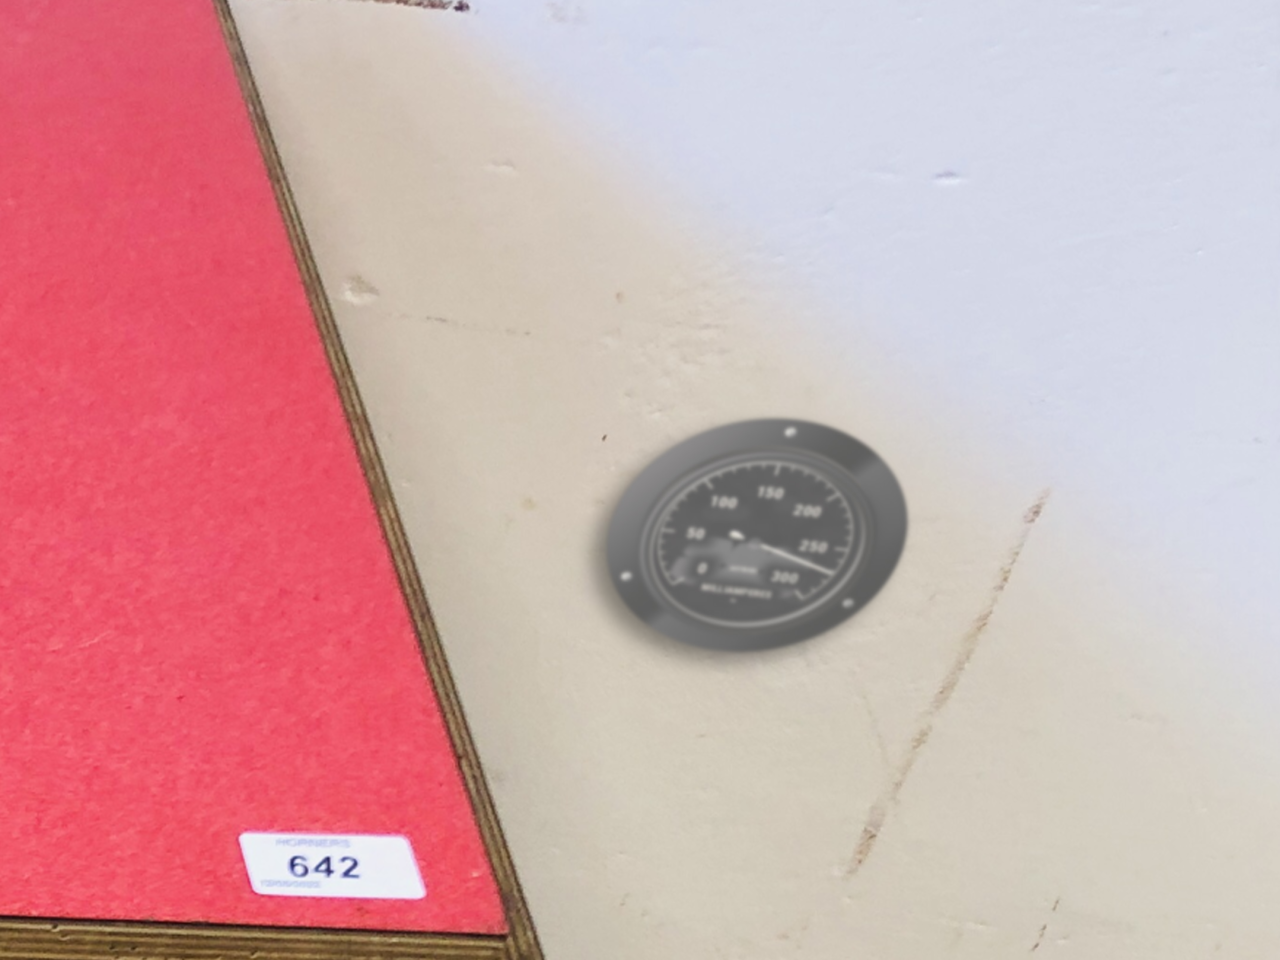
270 mA
